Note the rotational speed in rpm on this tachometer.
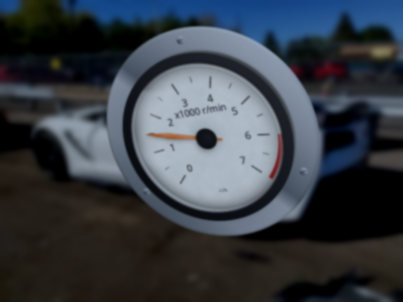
1500 rpm
